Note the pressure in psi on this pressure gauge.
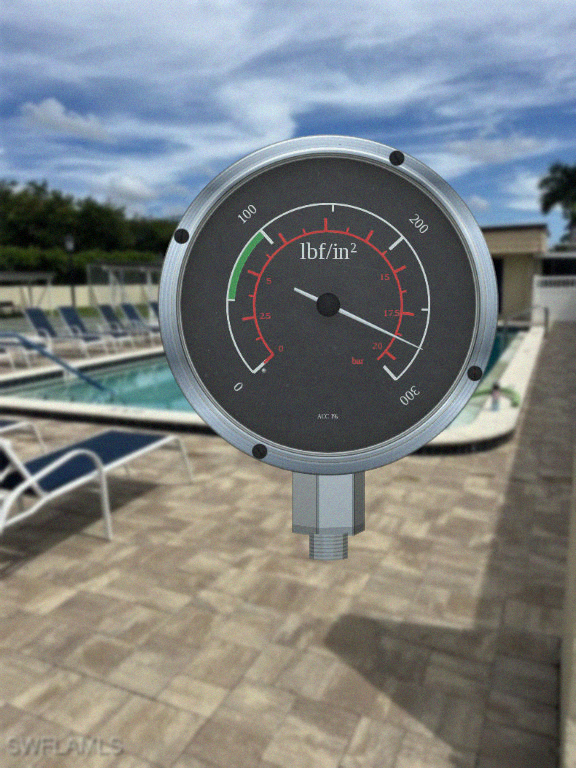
275 psi
